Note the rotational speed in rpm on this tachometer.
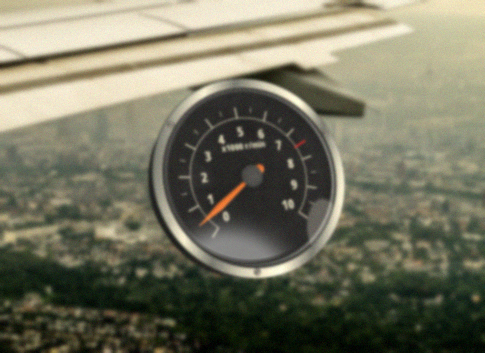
500 rpm
